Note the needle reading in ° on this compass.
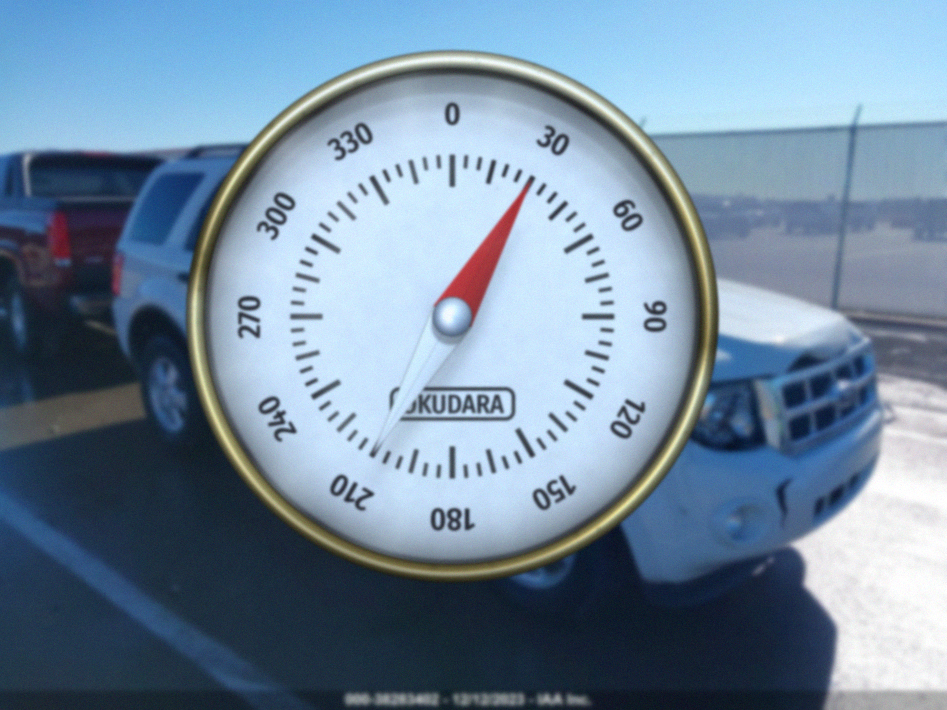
30 °
